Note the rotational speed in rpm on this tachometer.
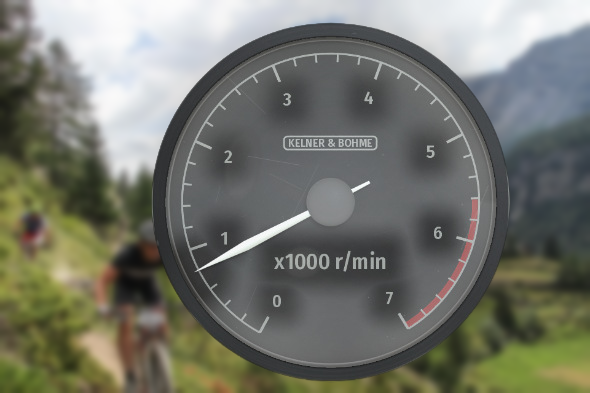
800 rpm
